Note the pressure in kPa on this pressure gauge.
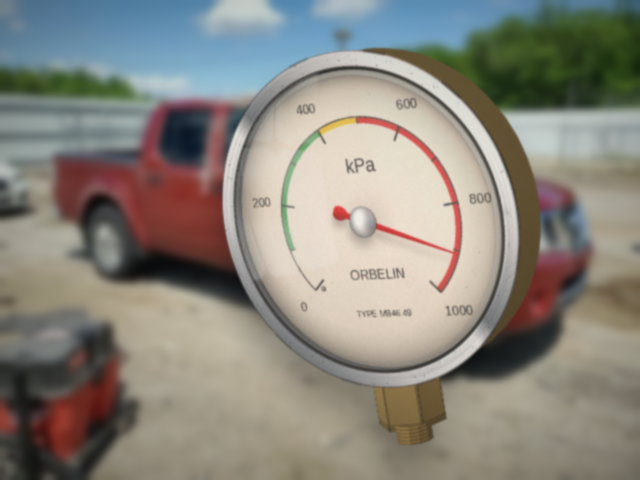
900 kPa
